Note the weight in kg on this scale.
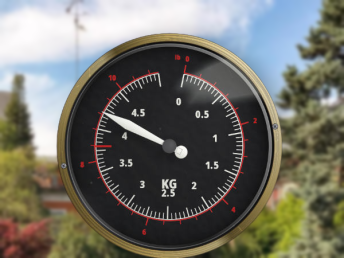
4.2 kg
